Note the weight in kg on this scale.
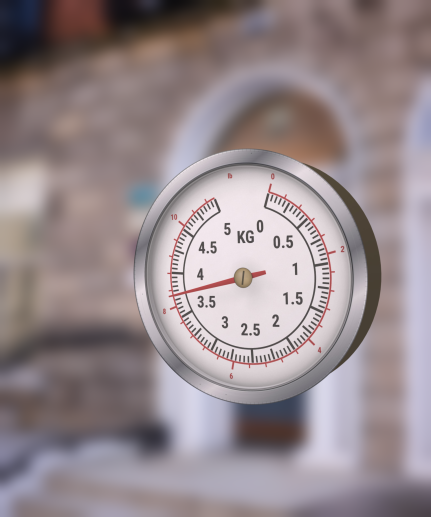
3.75 kg
